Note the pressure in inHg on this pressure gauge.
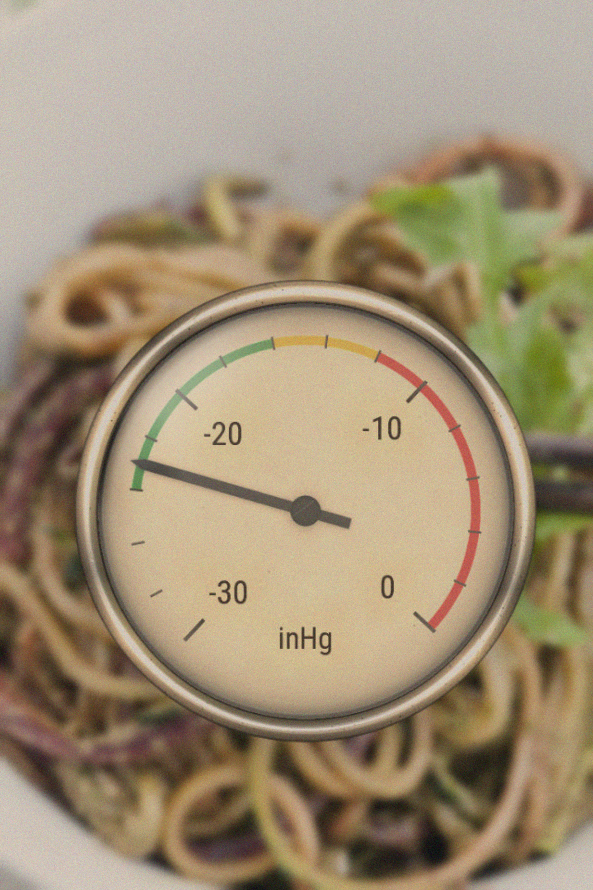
-23 inHg
